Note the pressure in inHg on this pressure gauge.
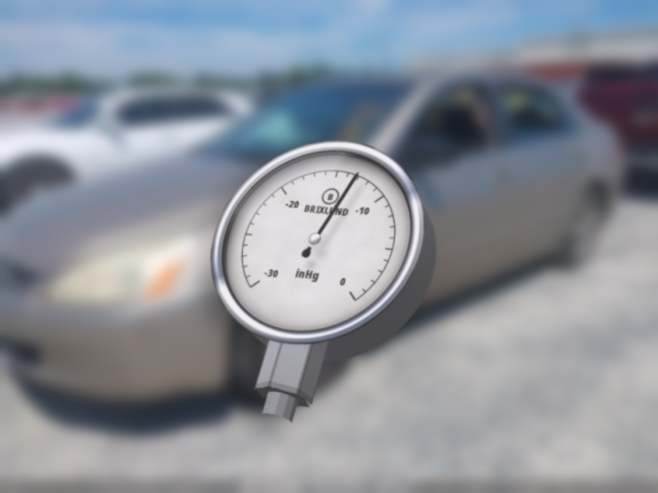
-13 inHg
